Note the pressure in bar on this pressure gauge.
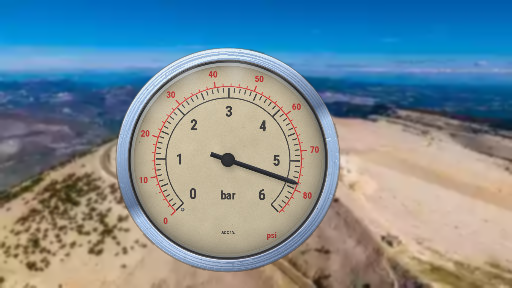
5.4 bar
